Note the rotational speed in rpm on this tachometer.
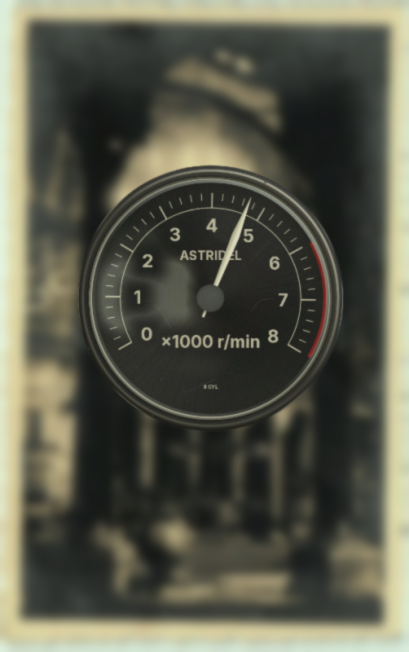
4700 rpm
